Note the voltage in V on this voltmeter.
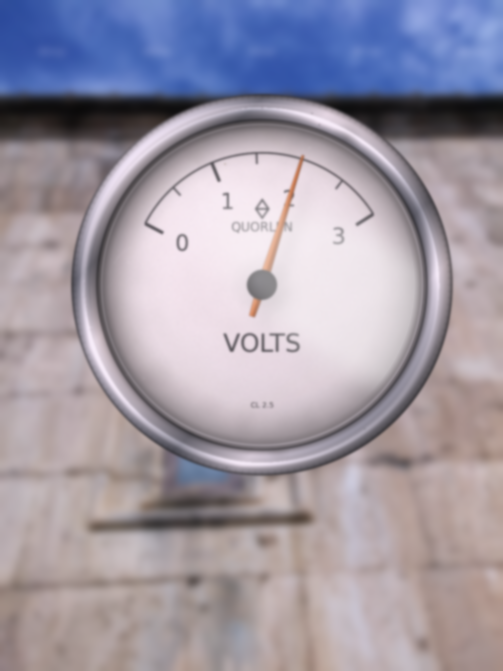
2 V
